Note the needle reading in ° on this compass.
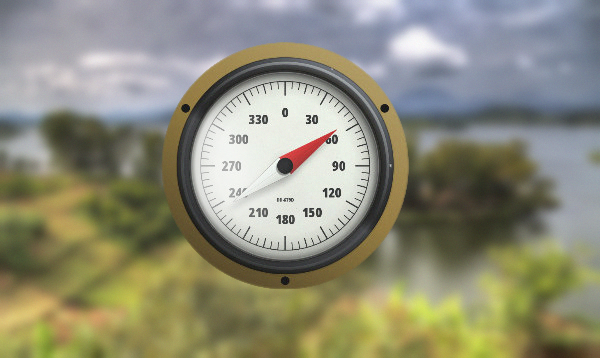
55 °
